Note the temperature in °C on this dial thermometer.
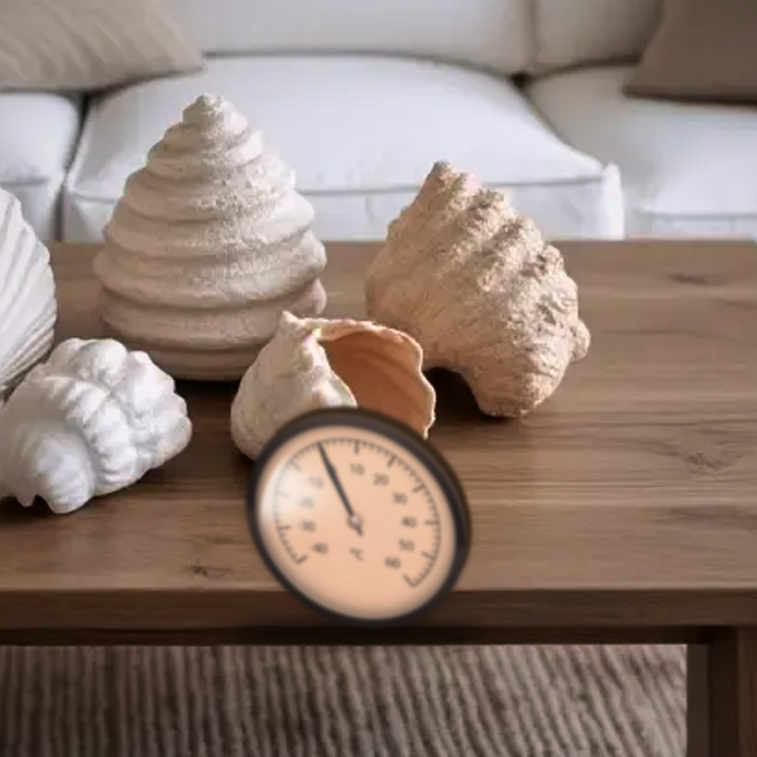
0 °C
